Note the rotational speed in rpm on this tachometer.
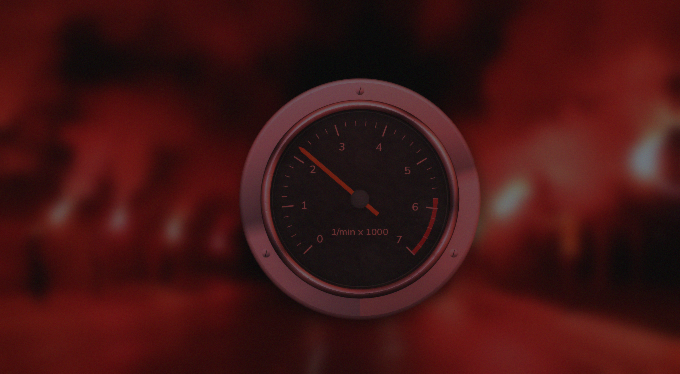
2200 rpm
